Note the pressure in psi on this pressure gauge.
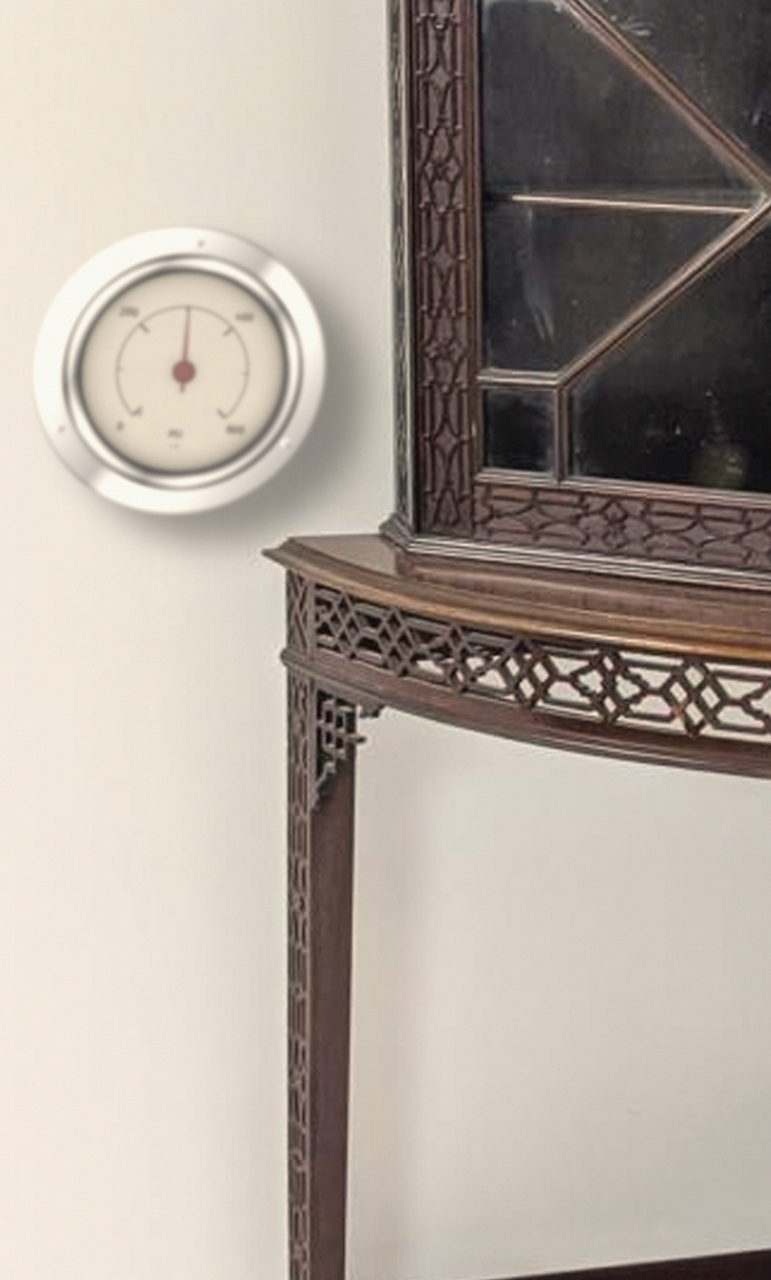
300 psi
